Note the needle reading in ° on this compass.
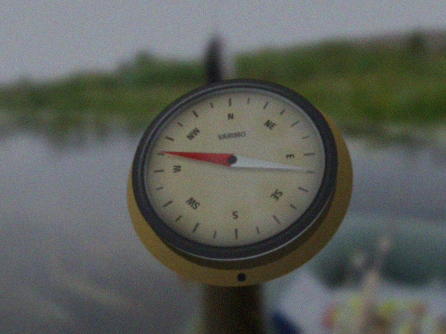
285 °
